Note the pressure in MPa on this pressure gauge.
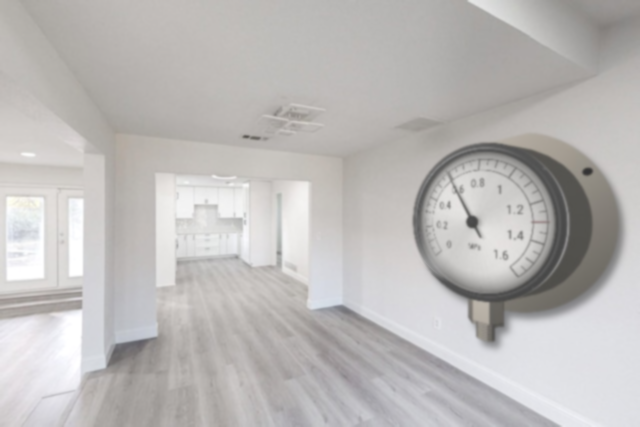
0.6 MPa
